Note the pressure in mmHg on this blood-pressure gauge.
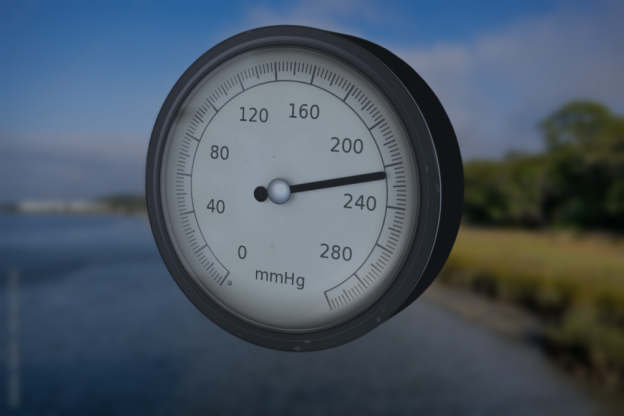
224 mmHg
